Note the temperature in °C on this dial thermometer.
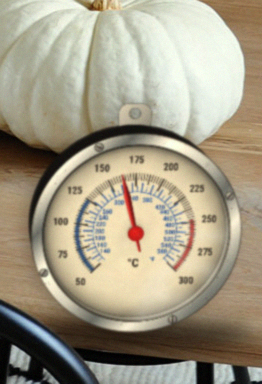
162.5 °C
